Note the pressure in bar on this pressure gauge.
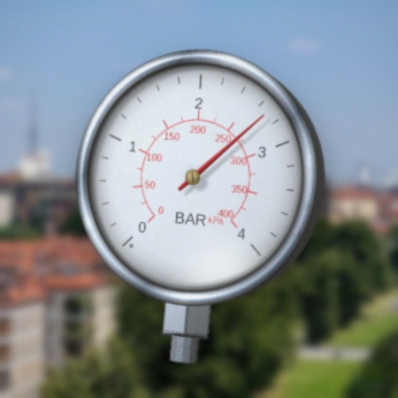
2.7 bar
